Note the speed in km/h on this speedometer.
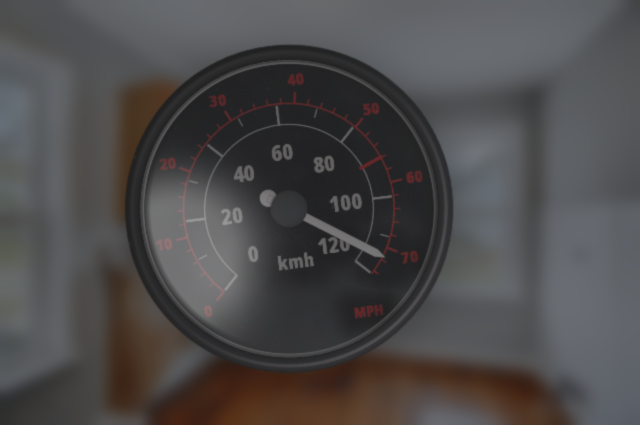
115 km/h
